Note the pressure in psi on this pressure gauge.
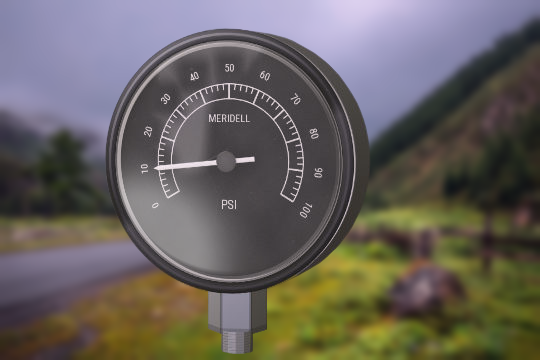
10 psi
